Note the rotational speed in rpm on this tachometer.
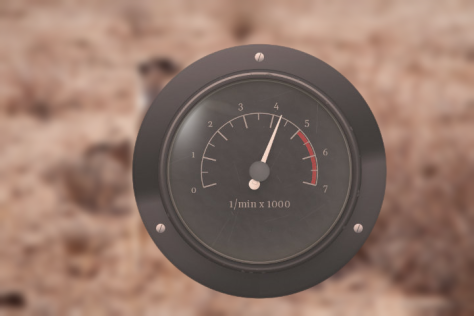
4250 rpm
